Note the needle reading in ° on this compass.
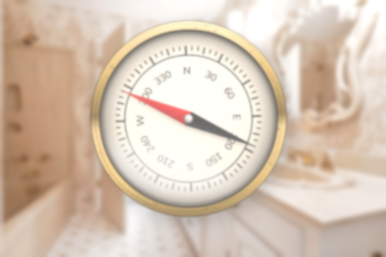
295 °
